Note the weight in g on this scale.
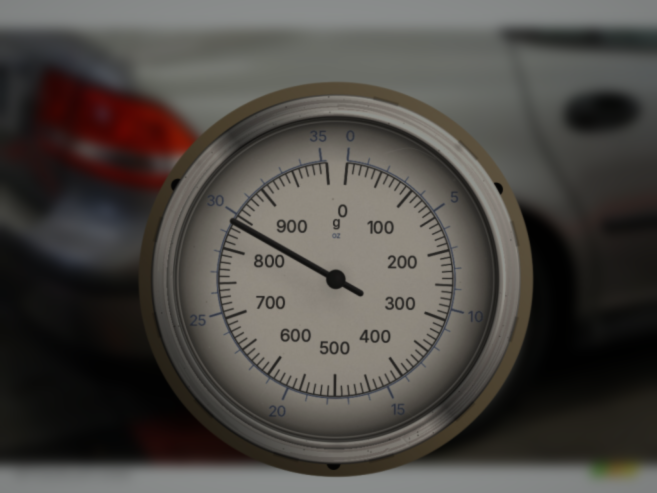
840 g
